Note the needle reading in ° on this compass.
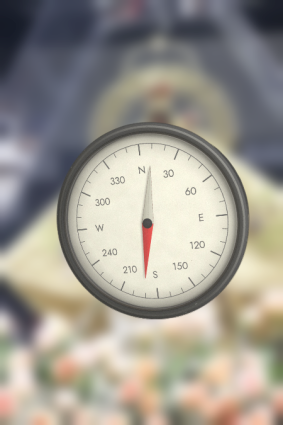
190 °
